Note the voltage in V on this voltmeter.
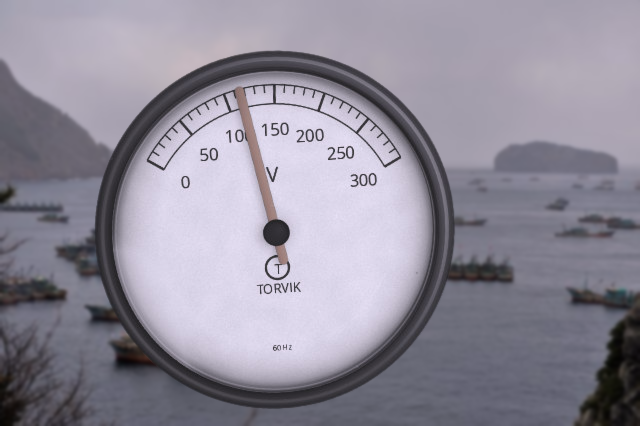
115 V
